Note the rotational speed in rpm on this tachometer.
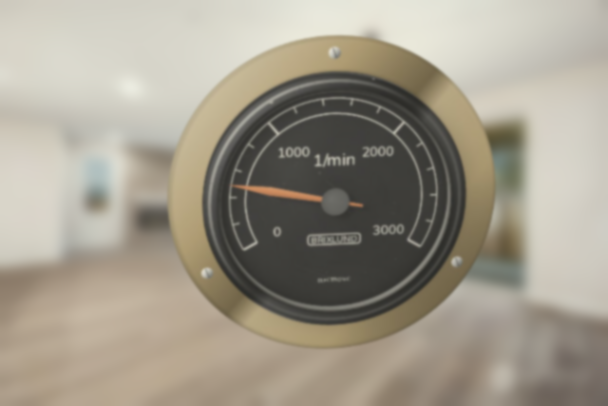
500 rpm
